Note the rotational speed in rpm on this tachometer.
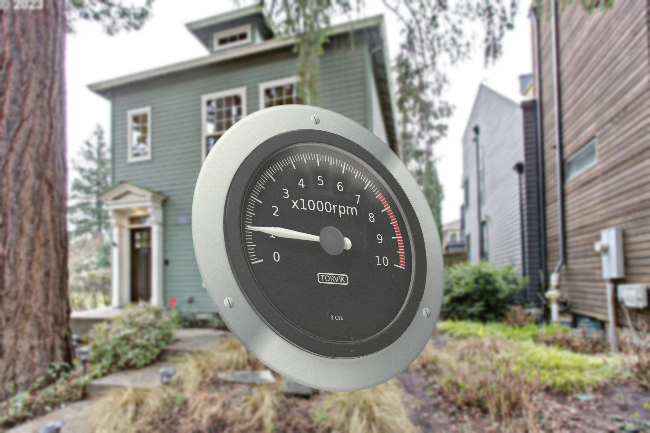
1000 rpm
